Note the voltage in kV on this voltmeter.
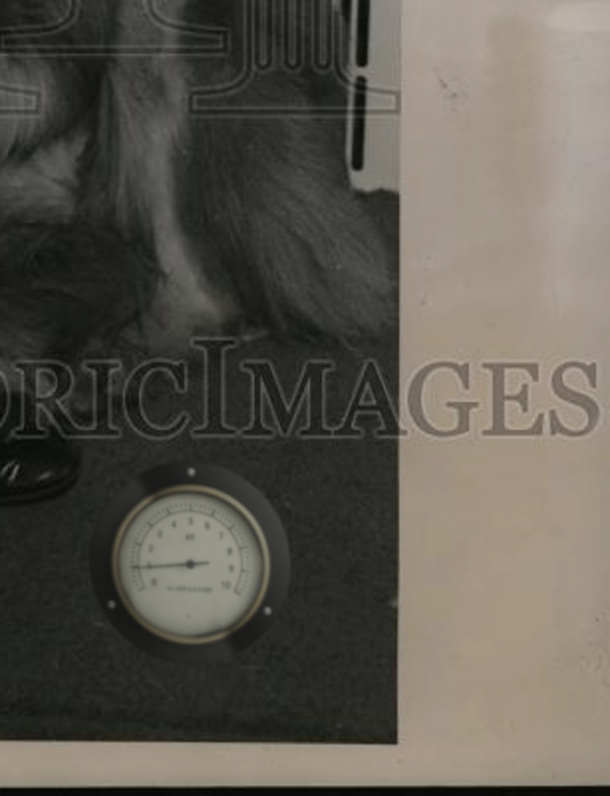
1 kV
